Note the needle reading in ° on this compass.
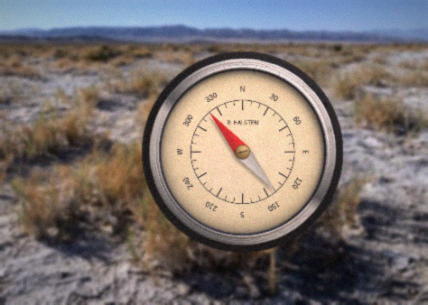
320 °
